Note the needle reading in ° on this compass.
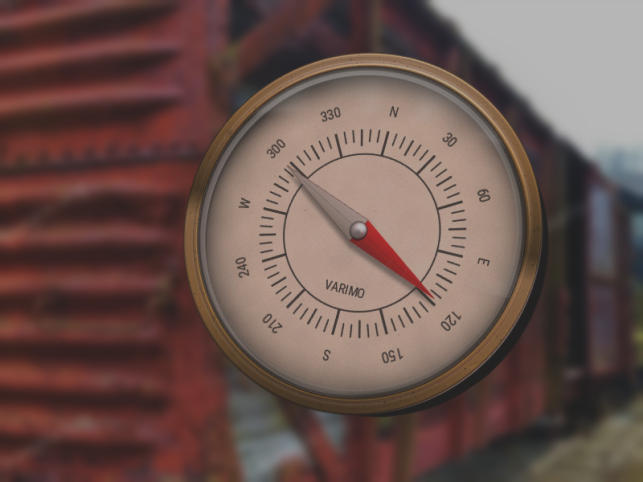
117.5 °
